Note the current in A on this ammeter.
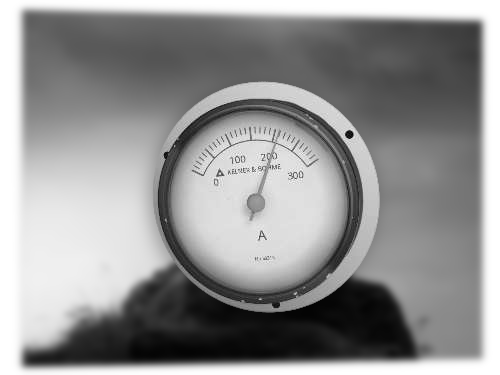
210 A
